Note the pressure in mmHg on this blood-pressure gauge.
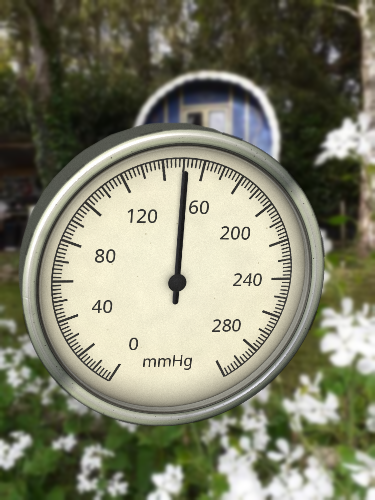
150 mmHg
